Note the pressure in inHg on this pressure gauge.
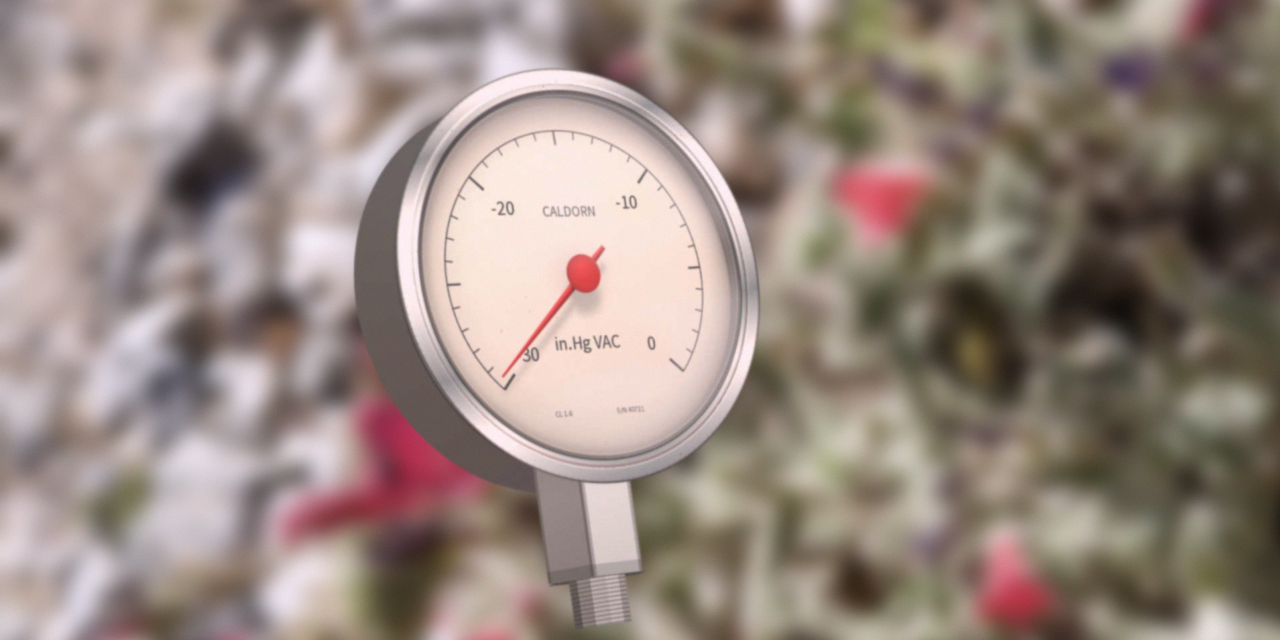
-29.5 inHg
